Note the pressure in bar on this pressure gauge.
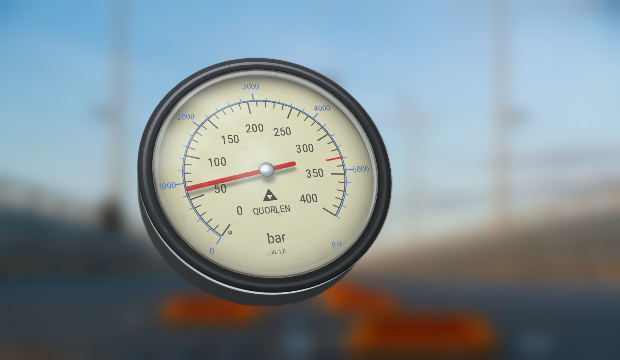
60 bar
